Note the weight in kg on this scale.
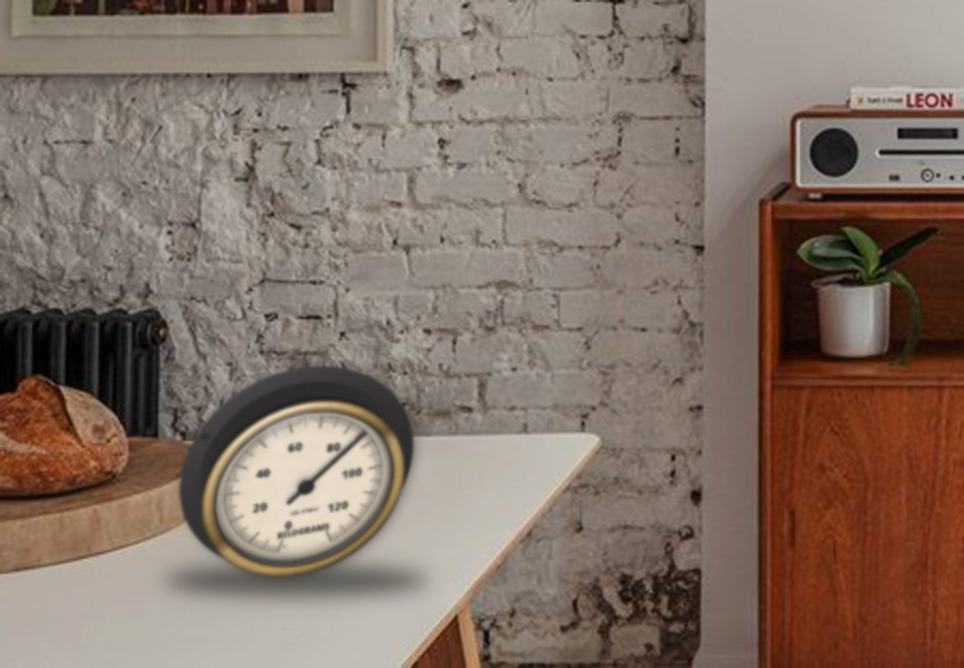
85 kg
